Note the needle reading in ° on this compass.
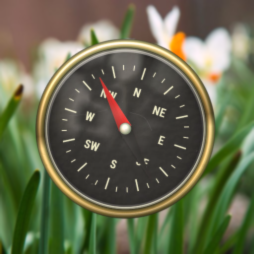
315 °
